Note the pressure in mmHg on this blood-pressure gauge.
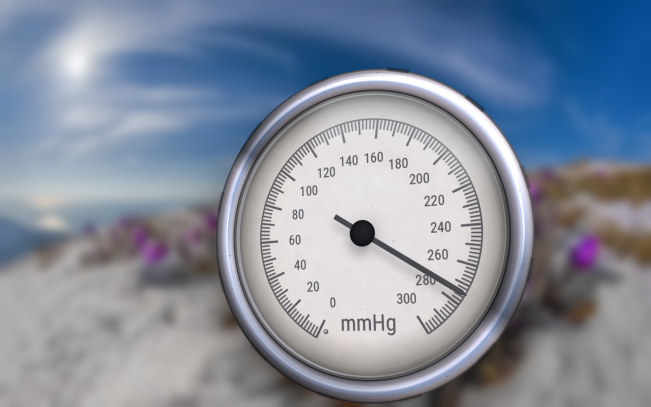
274 mmHg
